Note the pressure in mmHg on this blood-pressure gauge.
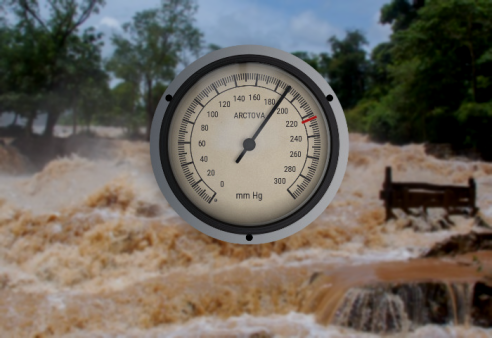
190 mmHg
